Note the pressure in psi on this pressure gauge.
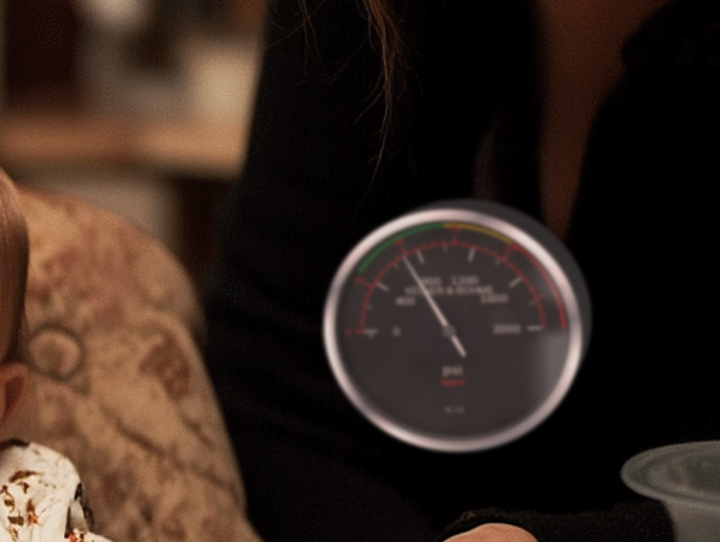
700 psi
